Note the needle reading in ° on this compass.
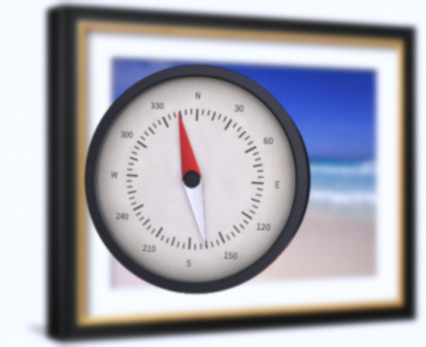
345 °
